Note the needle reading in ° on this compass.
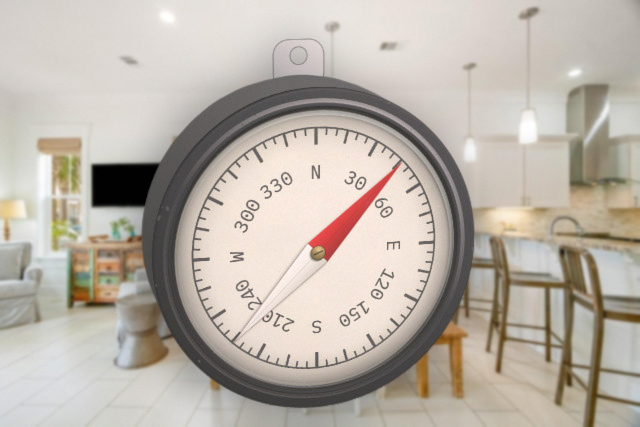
45 °
